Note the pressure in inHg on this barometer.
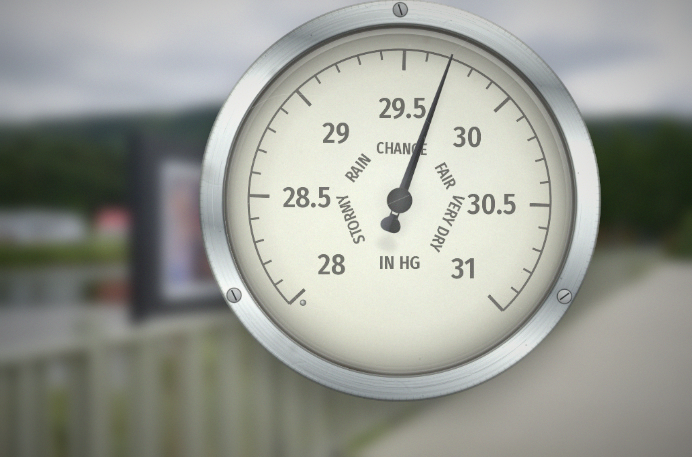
29.7 inHg
